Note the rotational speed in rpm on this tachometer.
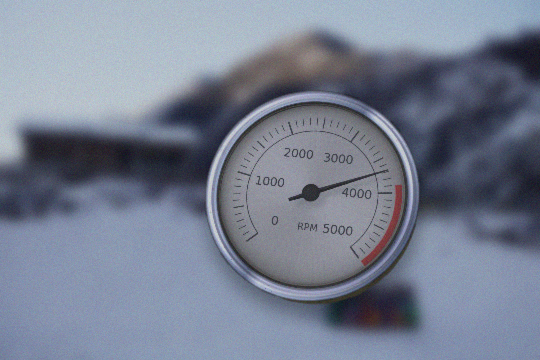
3700 rpm
